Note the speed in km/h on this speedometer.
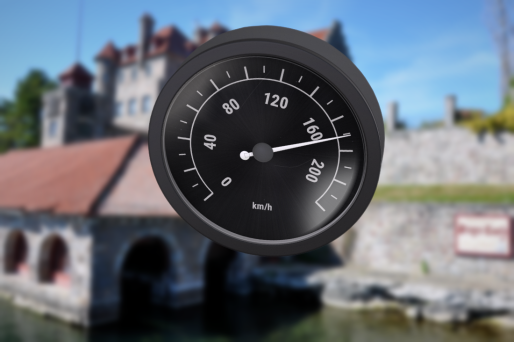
170 km/h
